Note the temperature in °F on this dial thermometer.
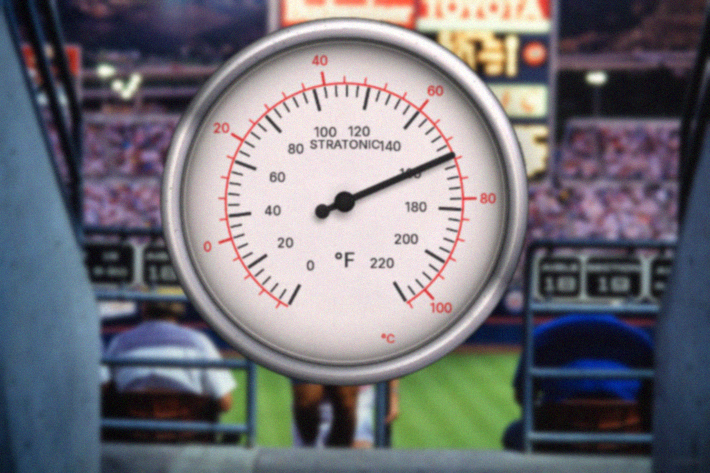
160 °F
